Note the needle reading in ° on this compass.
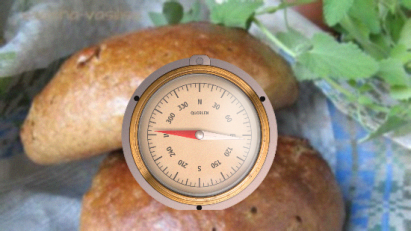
275 °
